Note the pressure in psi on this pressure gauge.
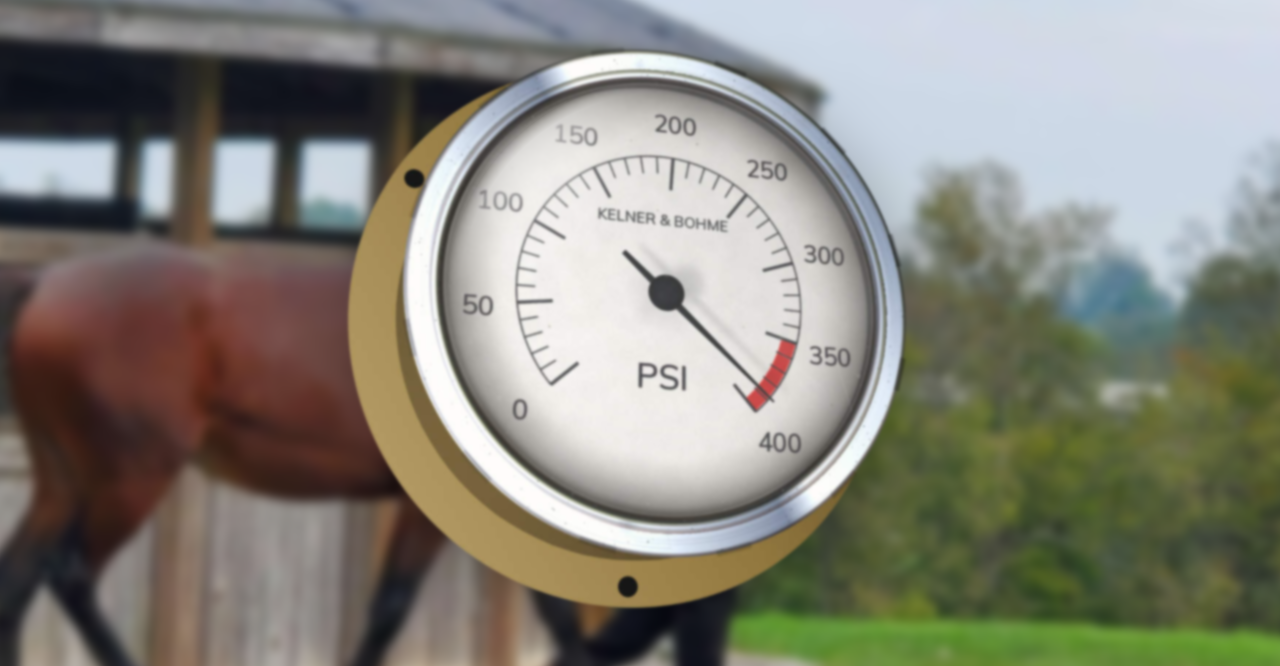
390 psi
